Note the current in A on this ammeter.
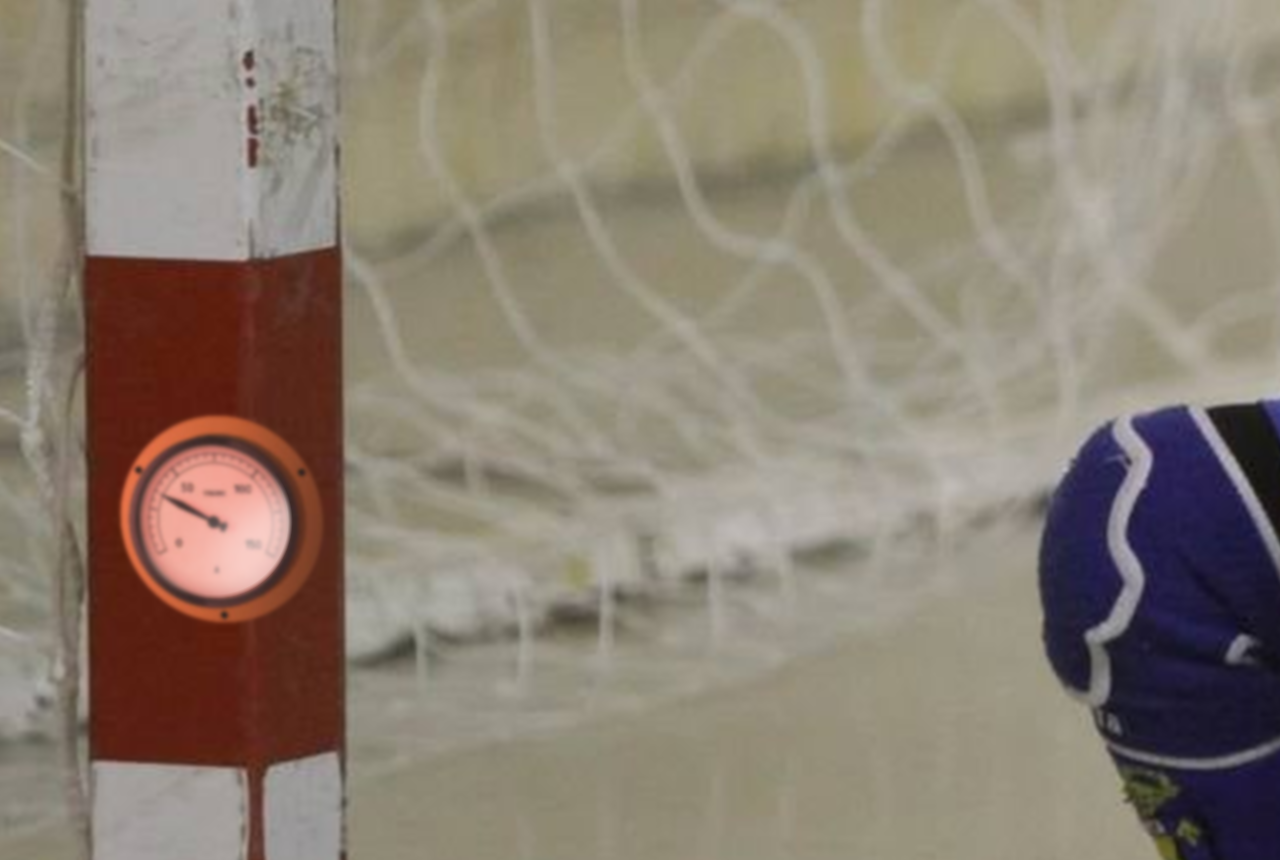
35 A
